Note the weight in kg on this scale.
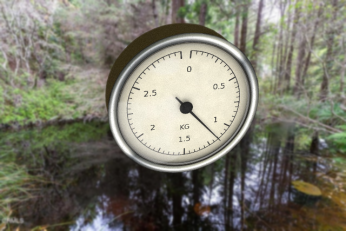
1.15 kg
